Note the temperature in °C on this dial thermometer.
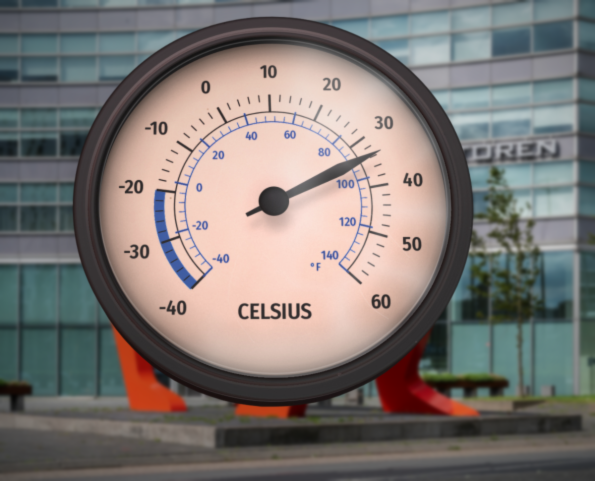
34 °C
